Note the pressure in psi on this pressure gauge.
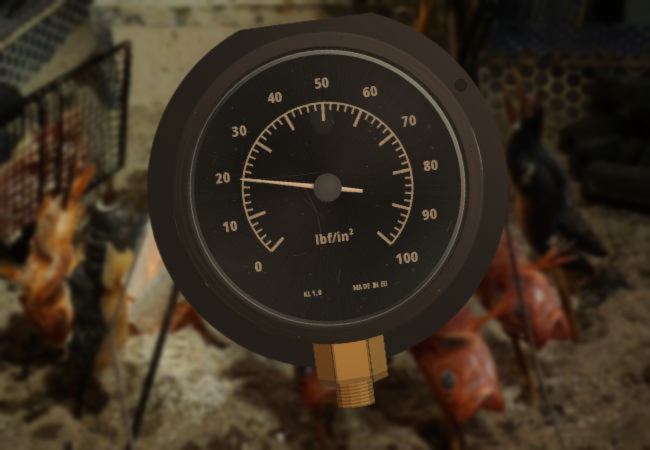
20 psi
